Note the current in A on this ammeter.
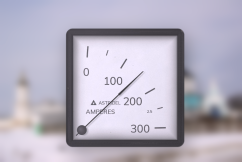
150 A
